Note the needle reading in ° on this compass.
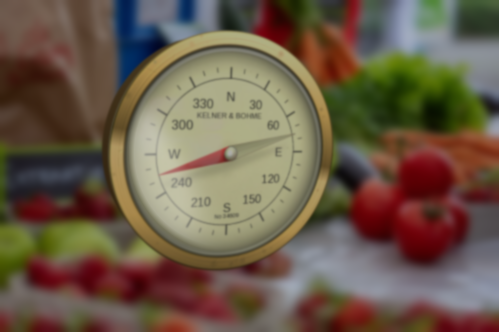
255 °
